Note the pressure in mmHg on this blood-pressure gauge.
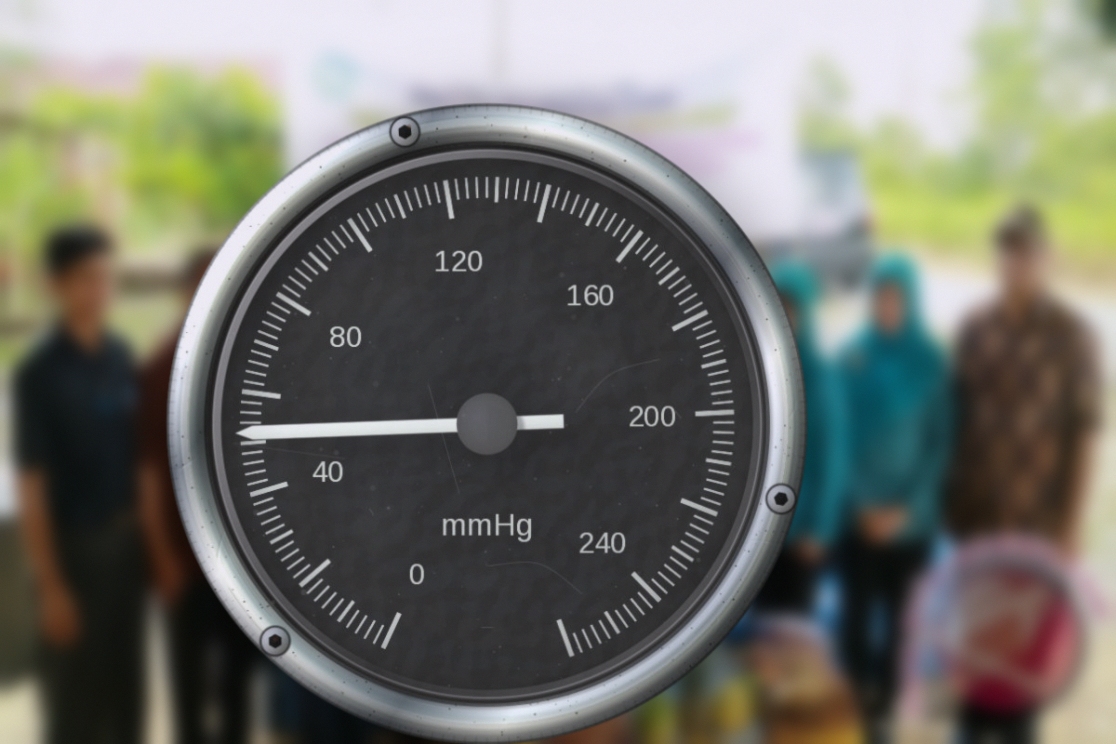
52 mmHg
